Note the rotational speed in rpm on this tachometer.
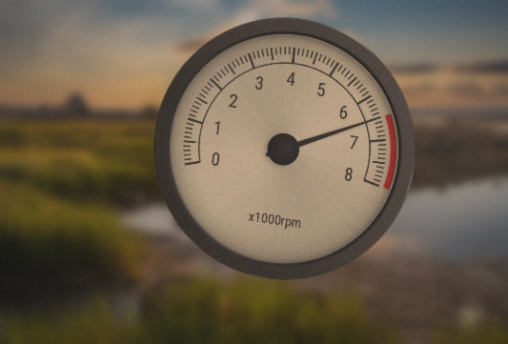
6500 rpm
